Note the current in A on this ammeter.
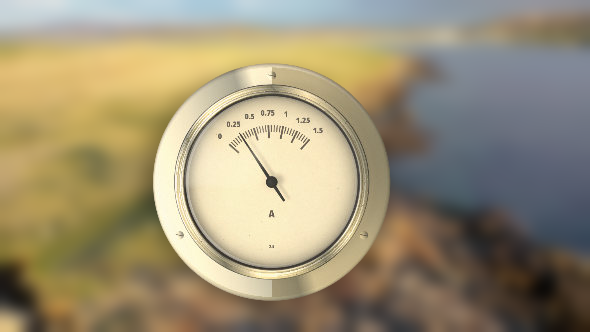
0.25 A
